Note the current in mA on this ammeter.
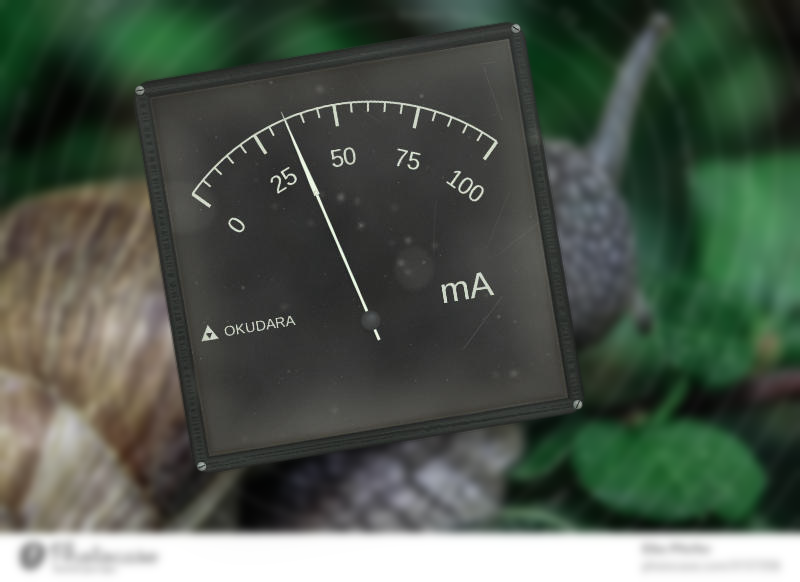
35 mA
